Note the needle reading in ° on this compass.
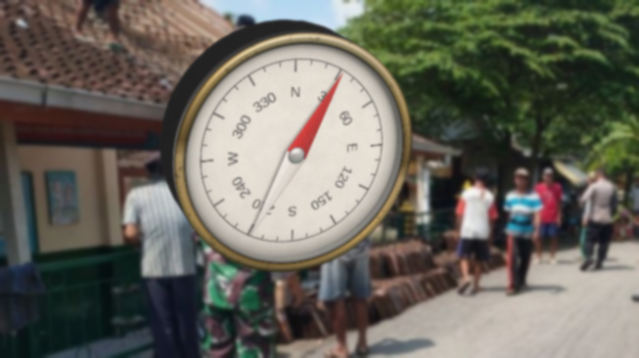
30 °
